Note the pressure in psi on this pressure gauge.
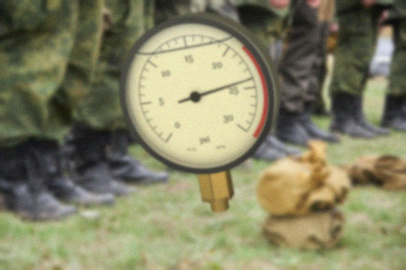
24 psi
